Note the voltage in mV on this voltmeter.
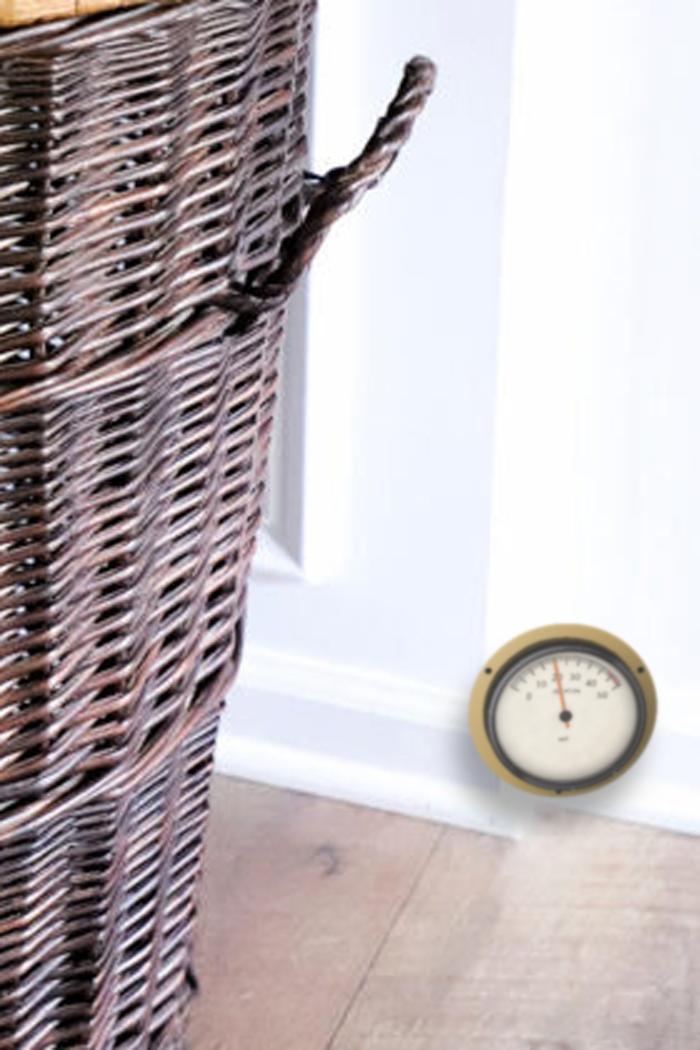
20 mV
